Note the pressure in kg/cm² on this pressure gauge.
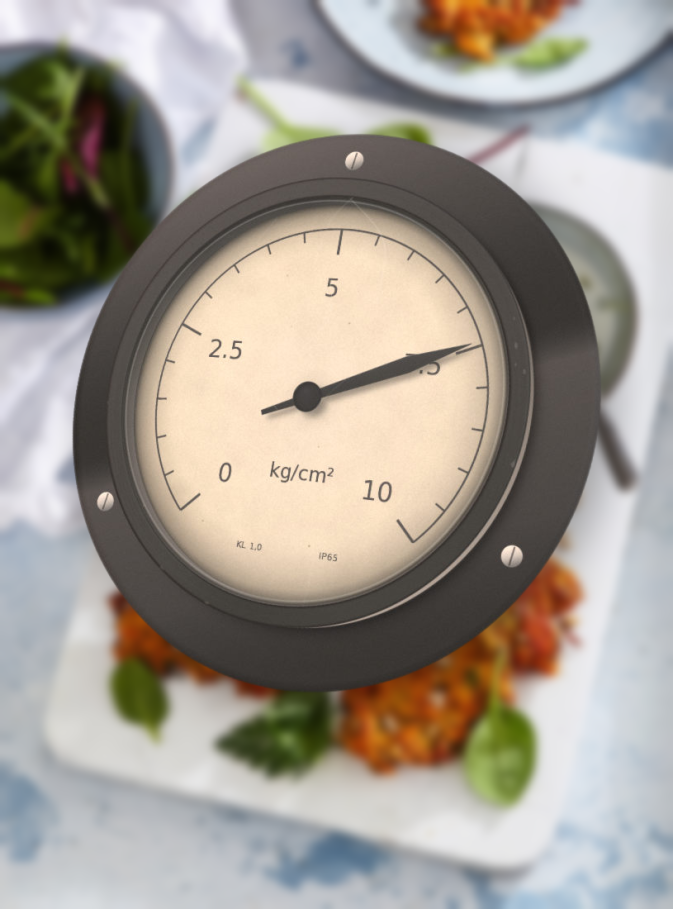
7.5 kg/cm²
